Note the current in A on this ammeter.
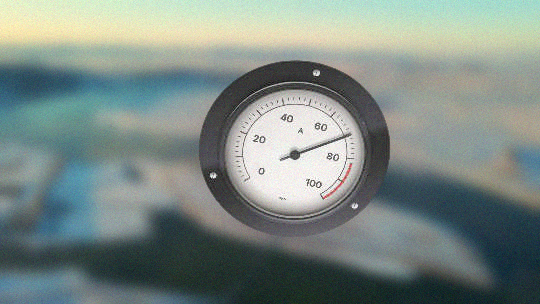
70 A
